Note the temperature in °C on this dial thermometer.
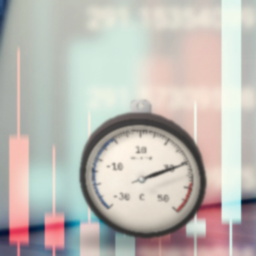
30 °C
